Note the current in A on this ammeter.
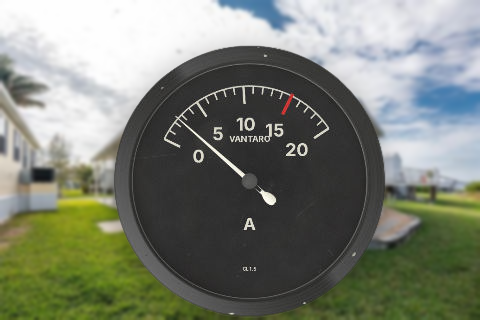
2.5 A
